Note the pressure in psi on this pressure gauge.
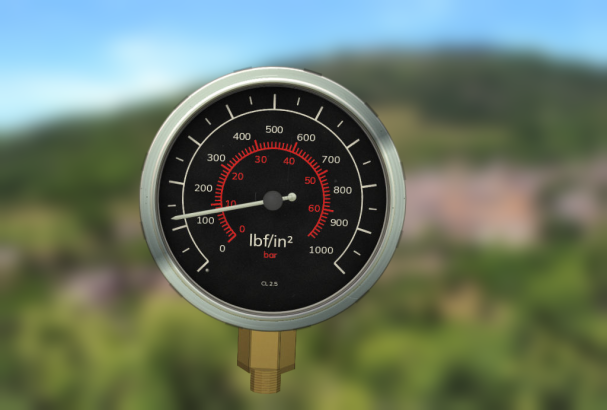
125 psi
